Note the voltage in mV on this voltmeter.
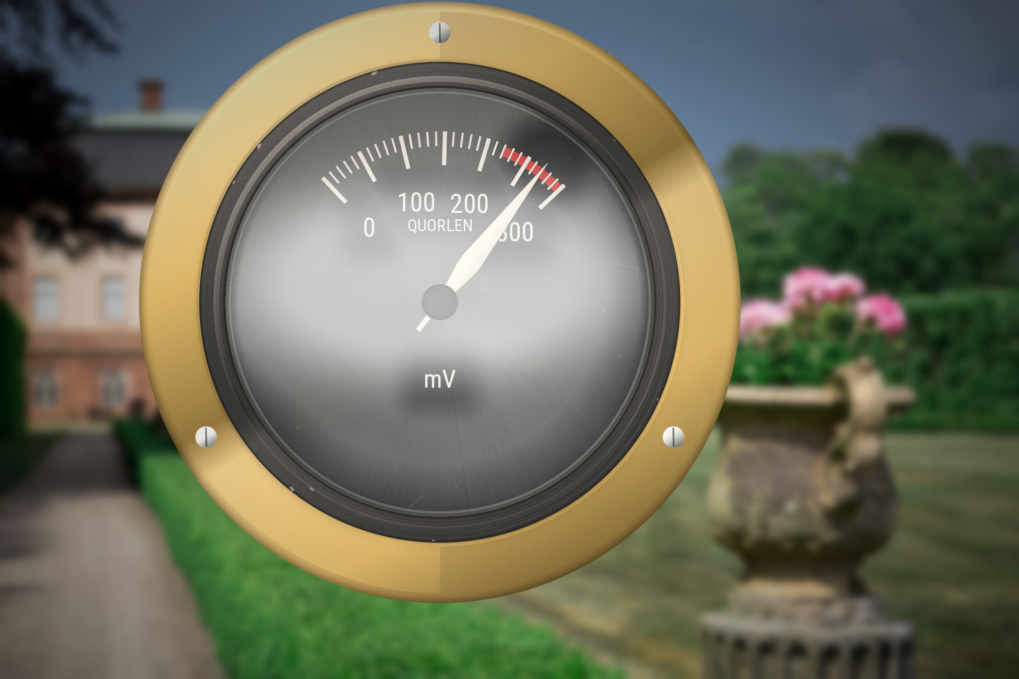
270 mV
